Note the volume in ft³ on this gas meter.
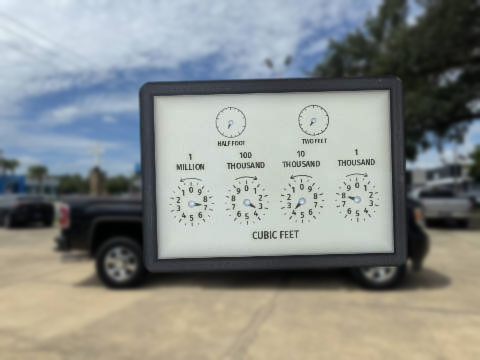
733800 ft³
